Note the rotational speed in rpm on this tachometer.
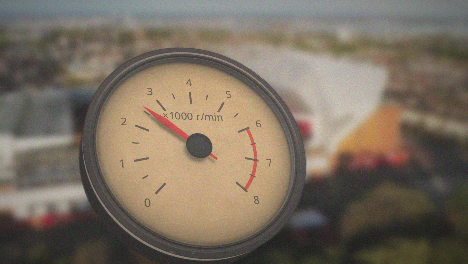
2500 rpm
